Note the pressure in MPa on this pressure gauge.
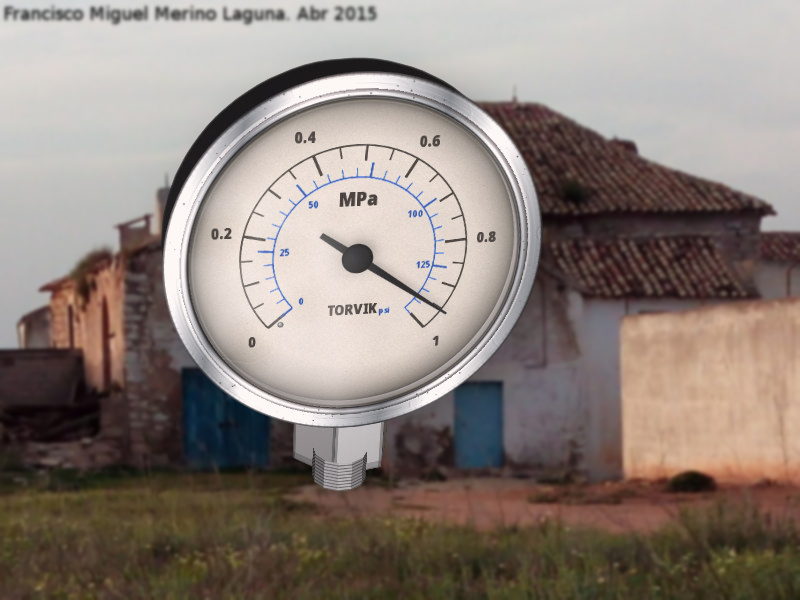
0.95 MPa
